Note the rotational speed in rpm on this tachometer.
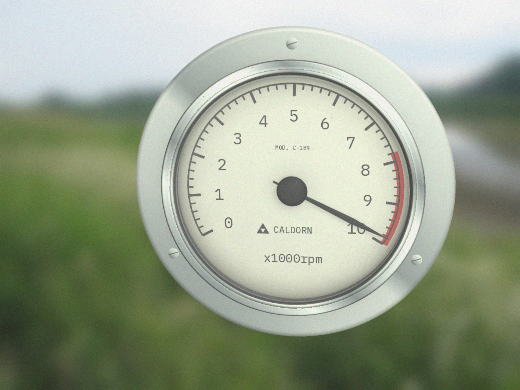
9800 rpm
